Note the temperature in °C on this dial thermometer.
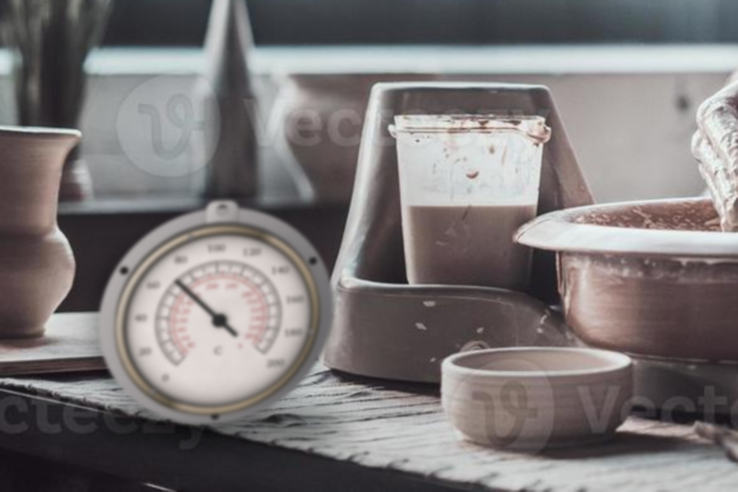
70 °C
